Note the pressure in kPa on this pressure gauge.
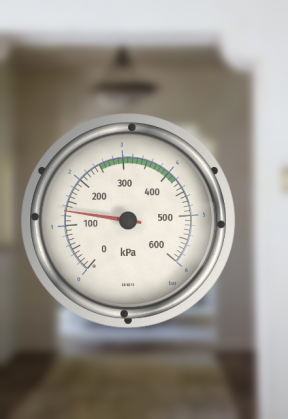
130 kPa
